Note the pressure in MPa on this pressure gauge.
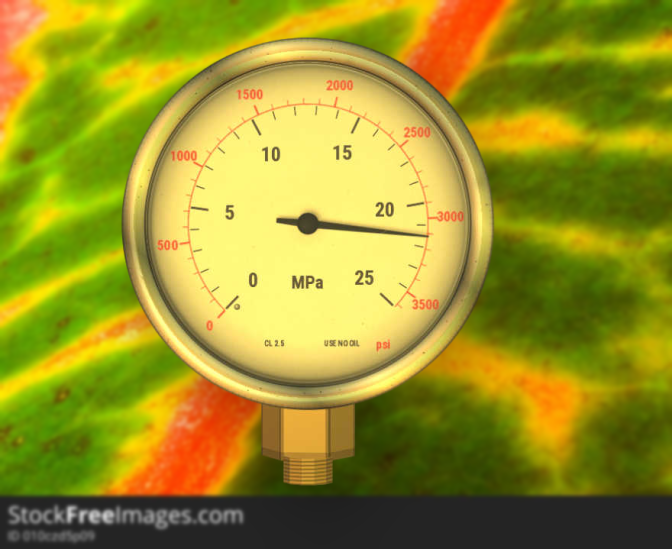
21.5 MPa
